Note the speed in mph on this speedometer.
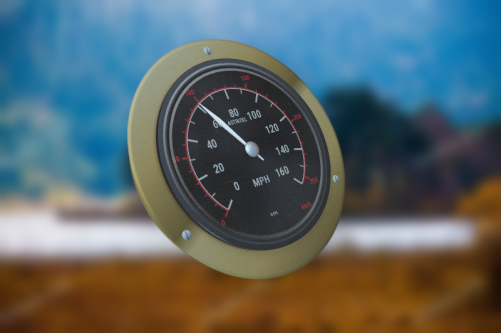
60 mph
